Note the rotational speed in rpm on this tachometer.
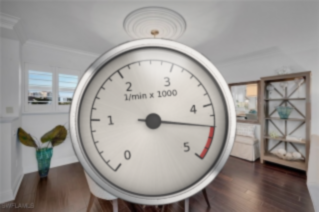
4400 rpm
